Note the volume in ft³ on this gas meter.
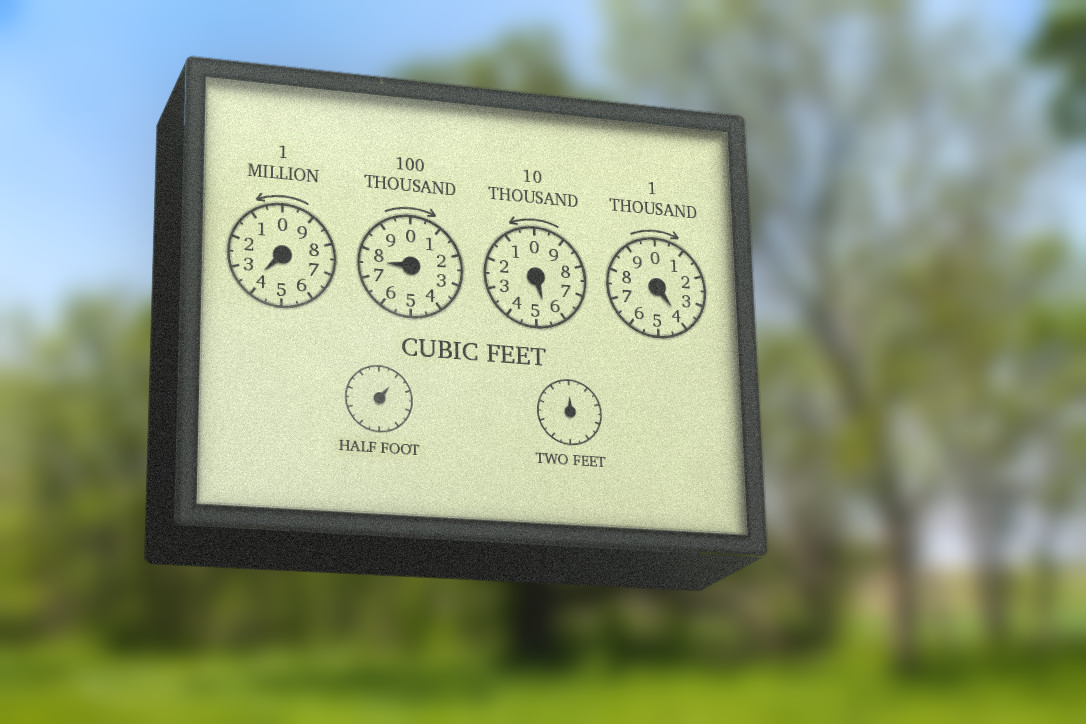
375400 ft³
